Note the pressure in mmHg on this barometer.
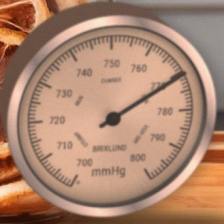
770 mmHg
